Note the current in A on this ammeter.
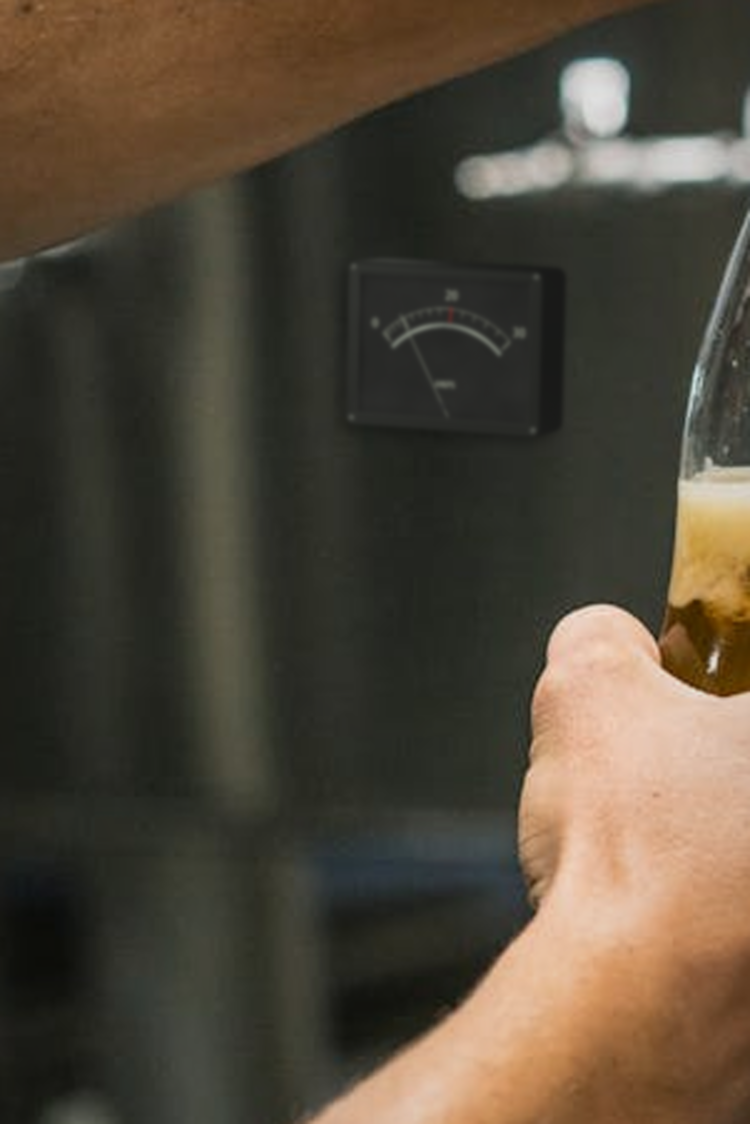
10 A
